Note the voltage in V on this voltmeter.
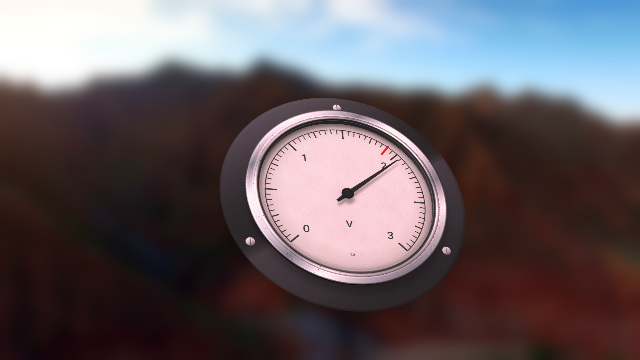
2.05 V
